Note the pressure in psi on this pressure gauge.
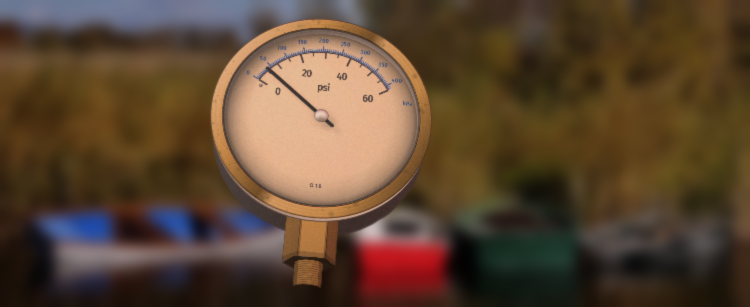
5 psi
